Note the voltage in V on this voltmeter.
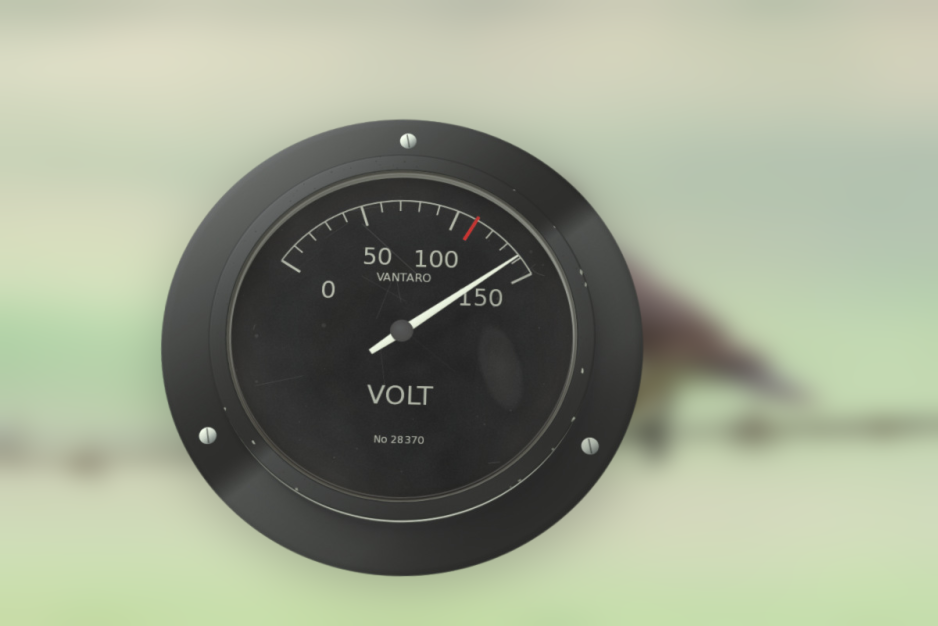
140 V
